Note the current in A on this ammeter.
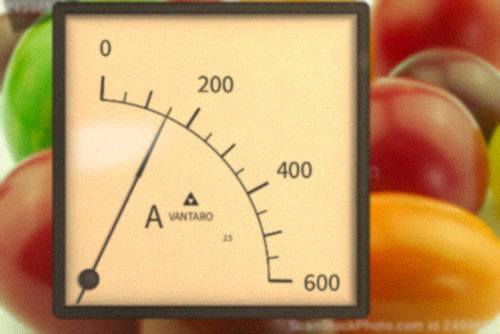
150 A
